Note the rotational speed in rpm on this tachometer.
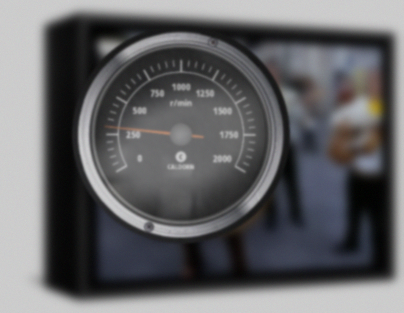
300 rpm
